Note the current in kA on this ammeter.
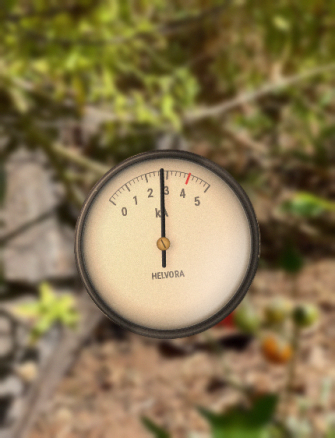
2.8 kA
